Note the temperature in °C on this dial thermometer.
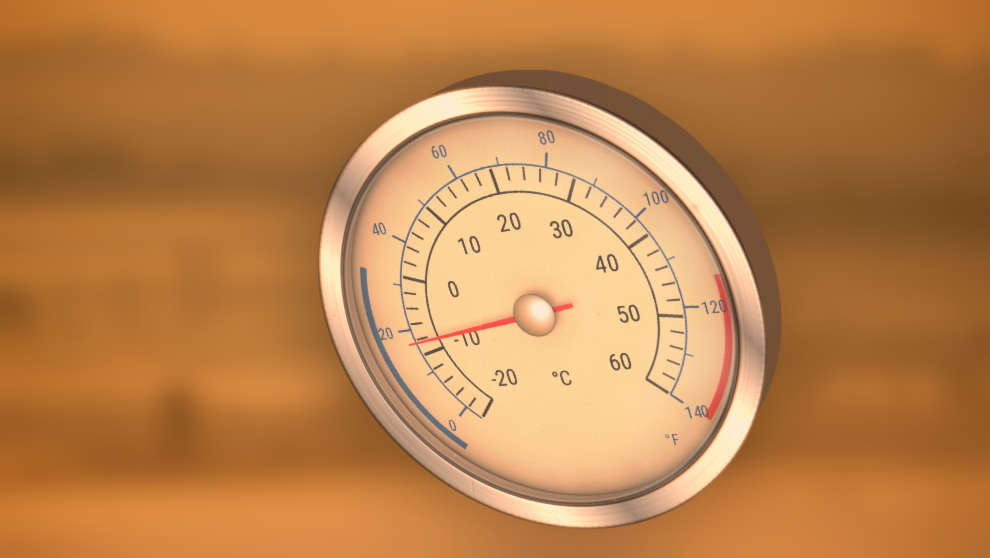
-8 °C
